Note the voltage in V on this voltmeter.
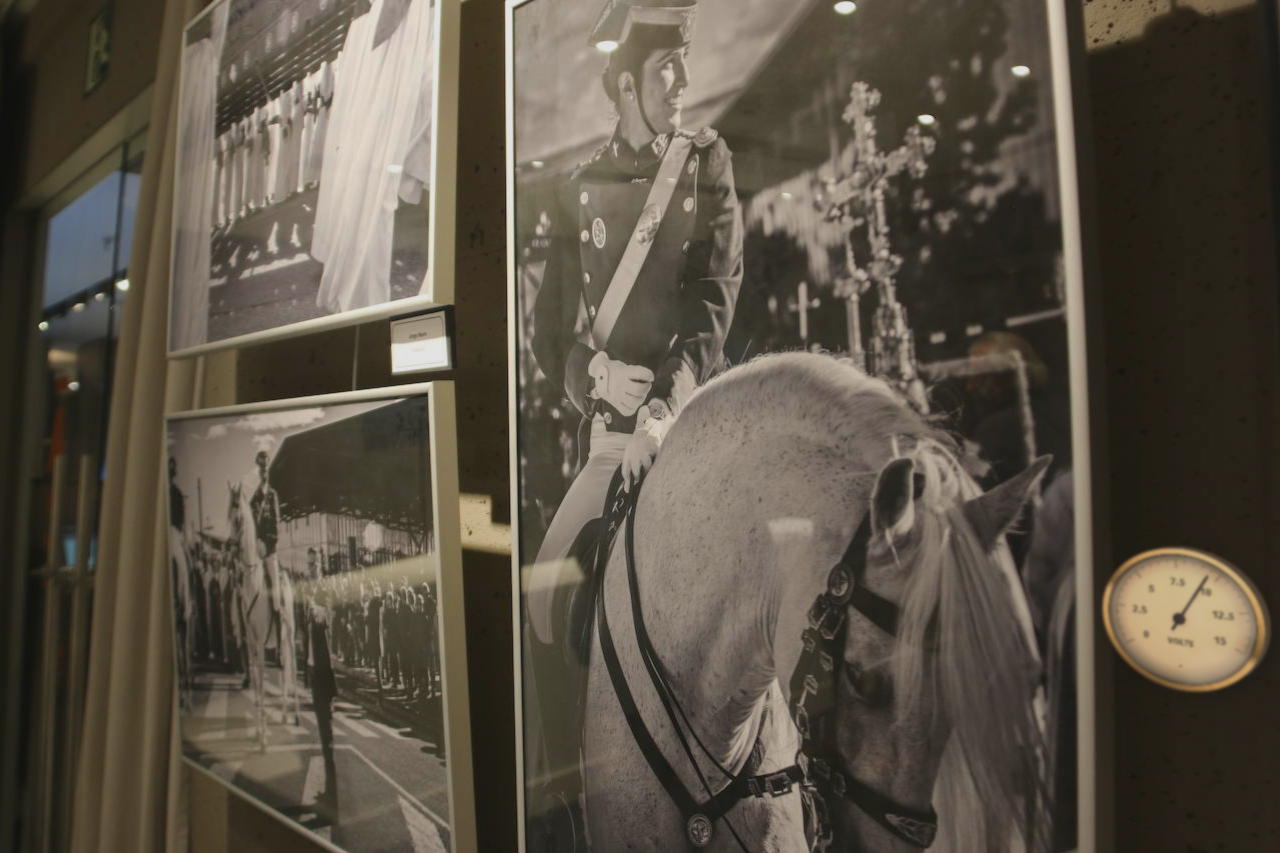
9.5 V
